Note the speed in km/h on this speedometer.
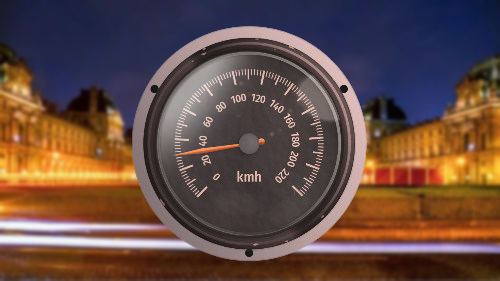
30 km/h
